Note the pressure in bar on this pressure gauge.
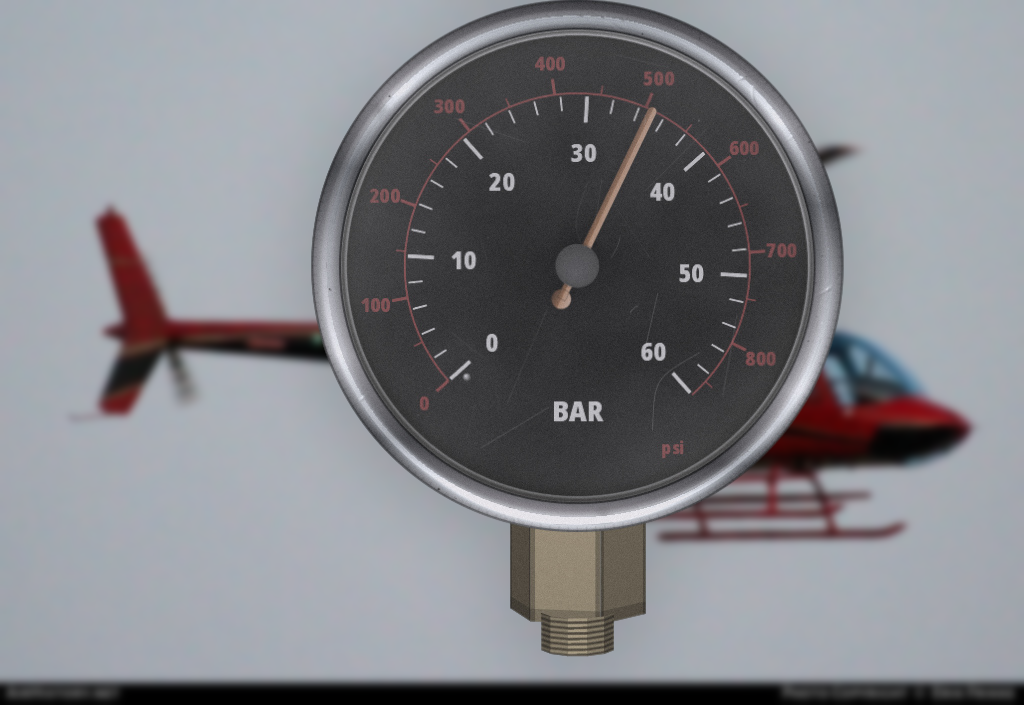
35 bar
